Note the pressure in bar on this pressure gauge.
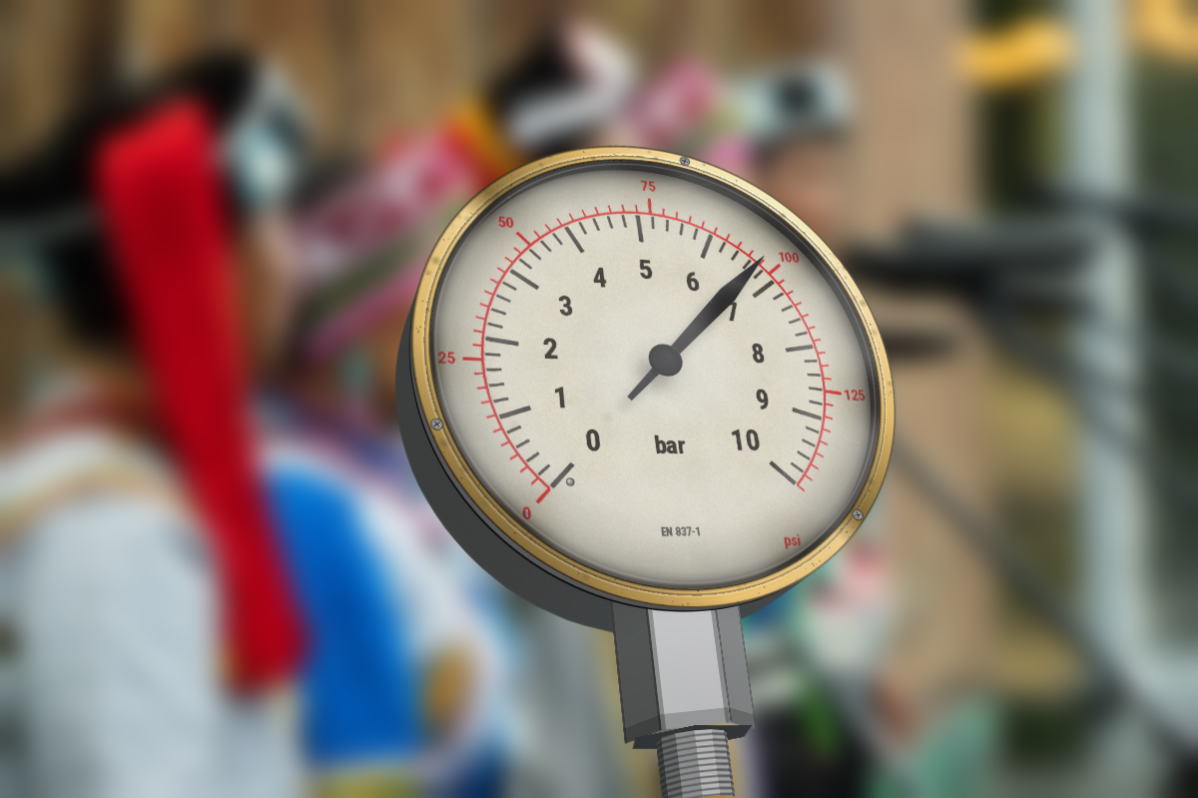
6.7 bar
